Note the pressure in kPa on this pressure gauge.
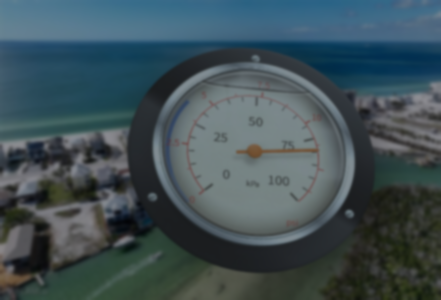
80 kPa
